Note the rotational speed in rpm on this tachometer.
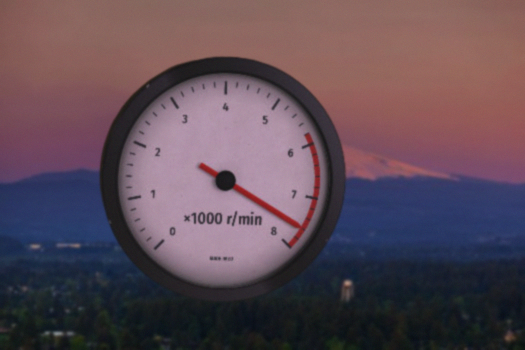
7600 rpm
